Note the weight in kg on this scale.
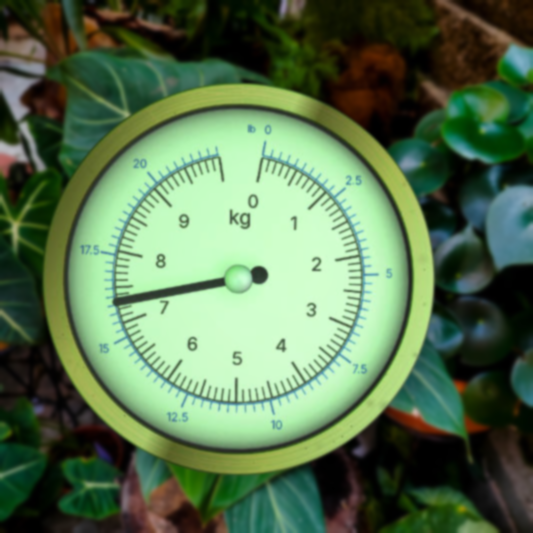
7.3 kg
